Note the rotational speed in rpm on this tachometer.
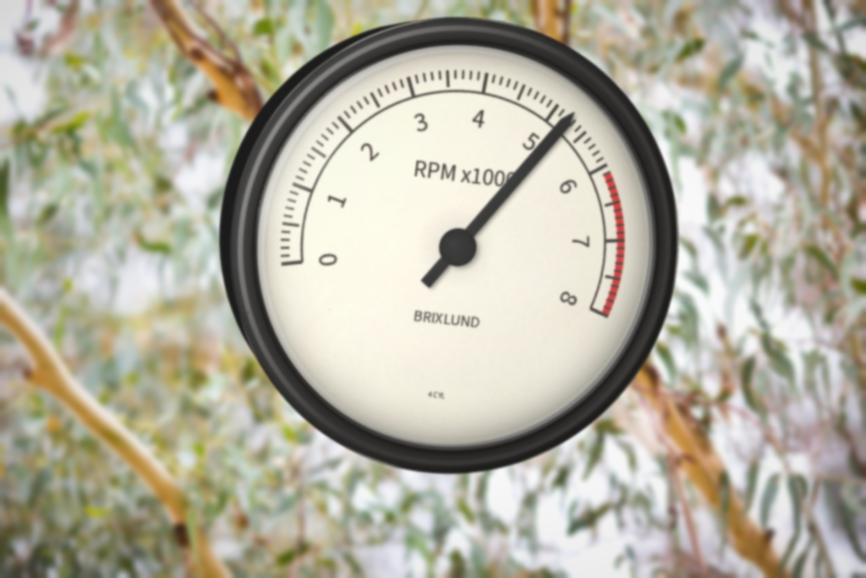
5200 rpm
